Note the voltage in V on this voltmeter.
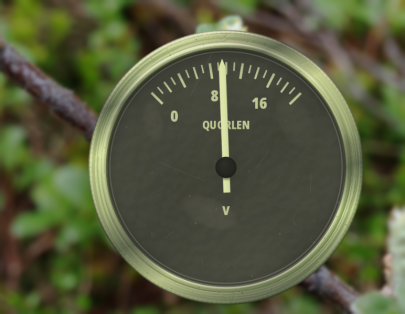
9.5 V
